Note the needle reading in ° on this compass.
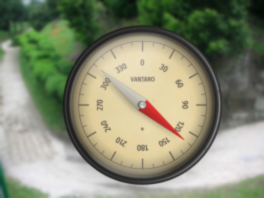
130 °
